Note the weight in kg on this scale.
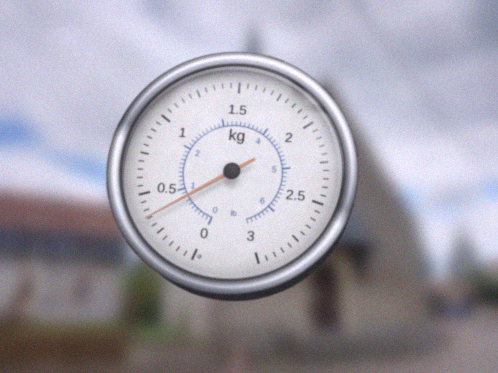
0.35 kg
